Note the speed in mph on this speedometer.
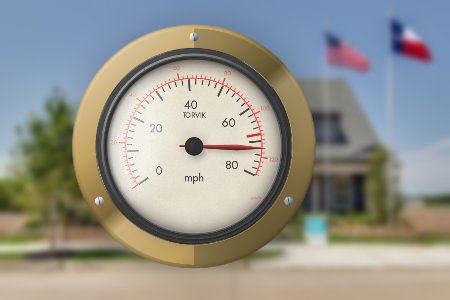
72 mph
